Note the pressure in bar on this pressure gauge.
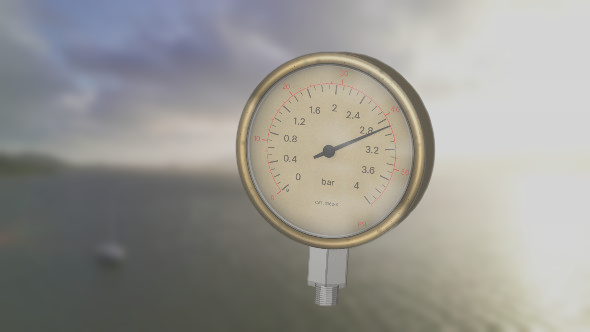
2.9 bar
